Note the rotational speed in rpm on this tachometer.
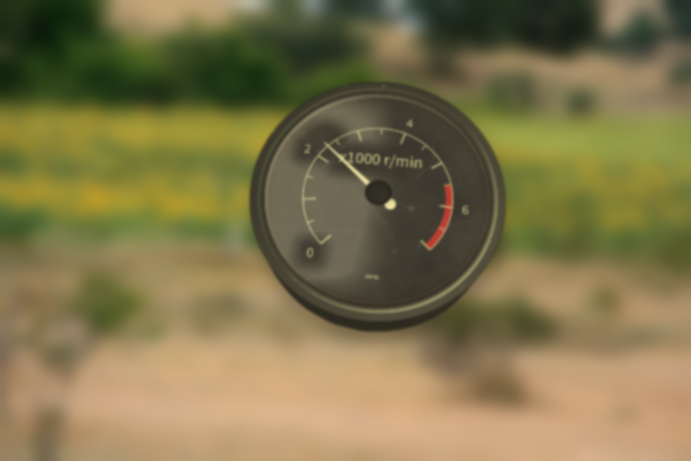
2250 rpm
